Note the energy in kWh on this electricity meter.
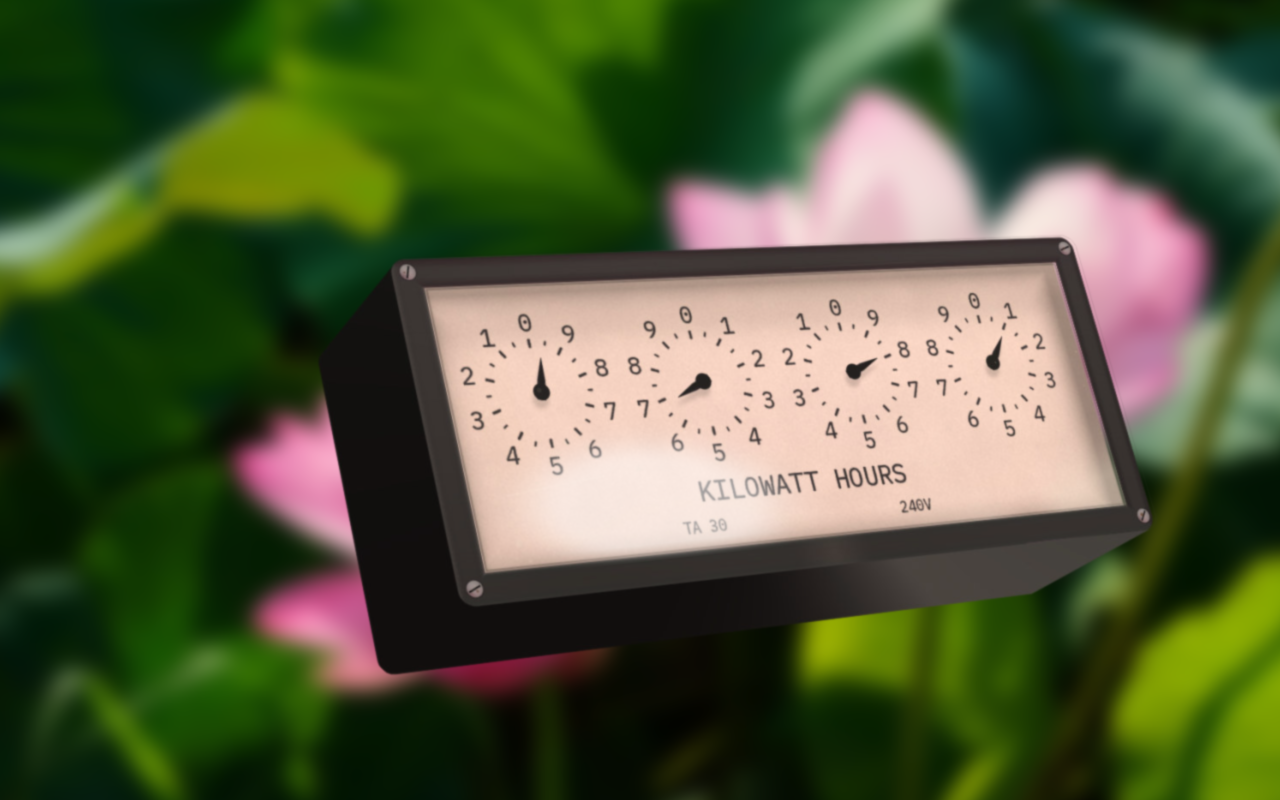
9681 kWh
